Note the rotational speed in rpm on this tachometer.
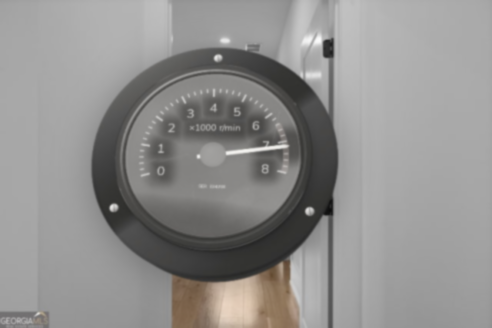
7200 rpm
